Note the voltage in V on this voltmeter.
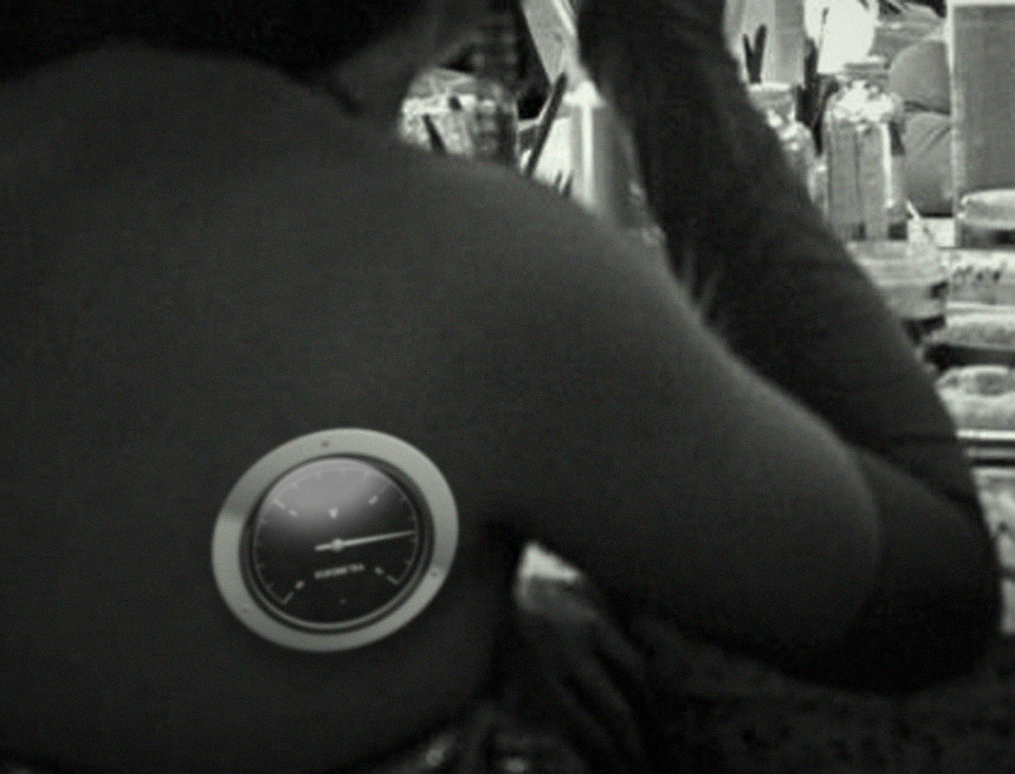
2.5 V
